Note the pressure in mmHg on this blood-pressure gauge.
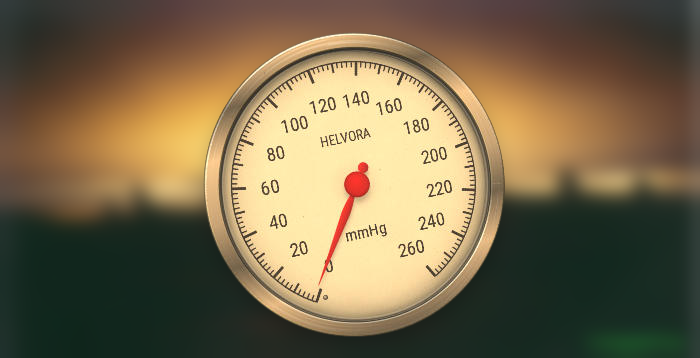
2 mmHg
